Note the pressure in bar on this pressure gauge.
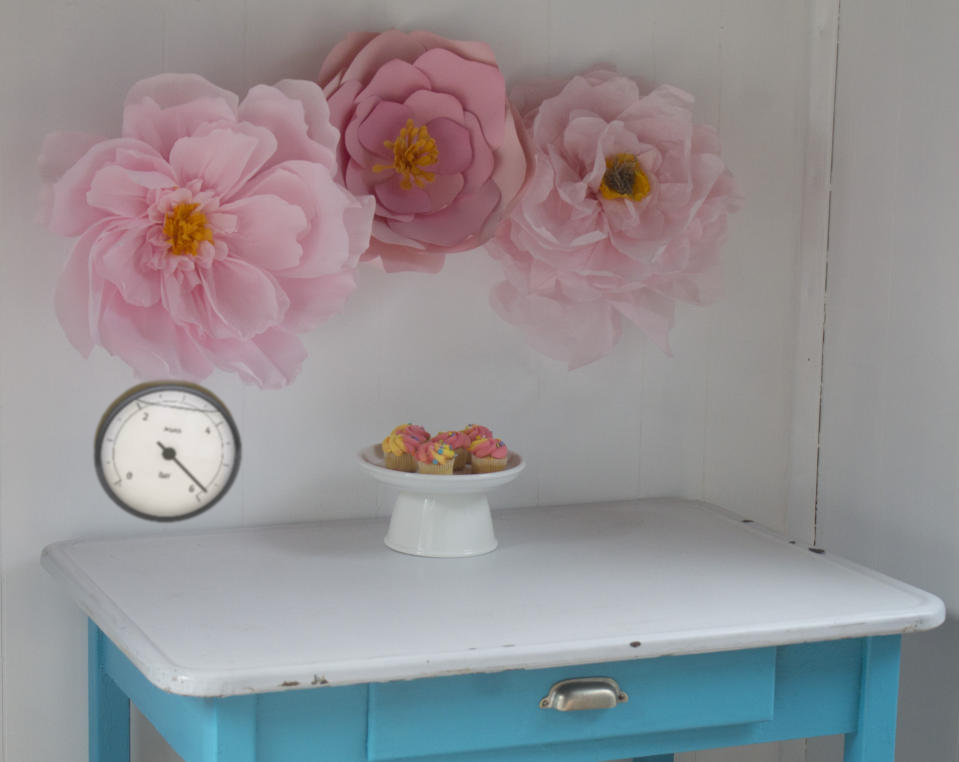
5.75 bar
